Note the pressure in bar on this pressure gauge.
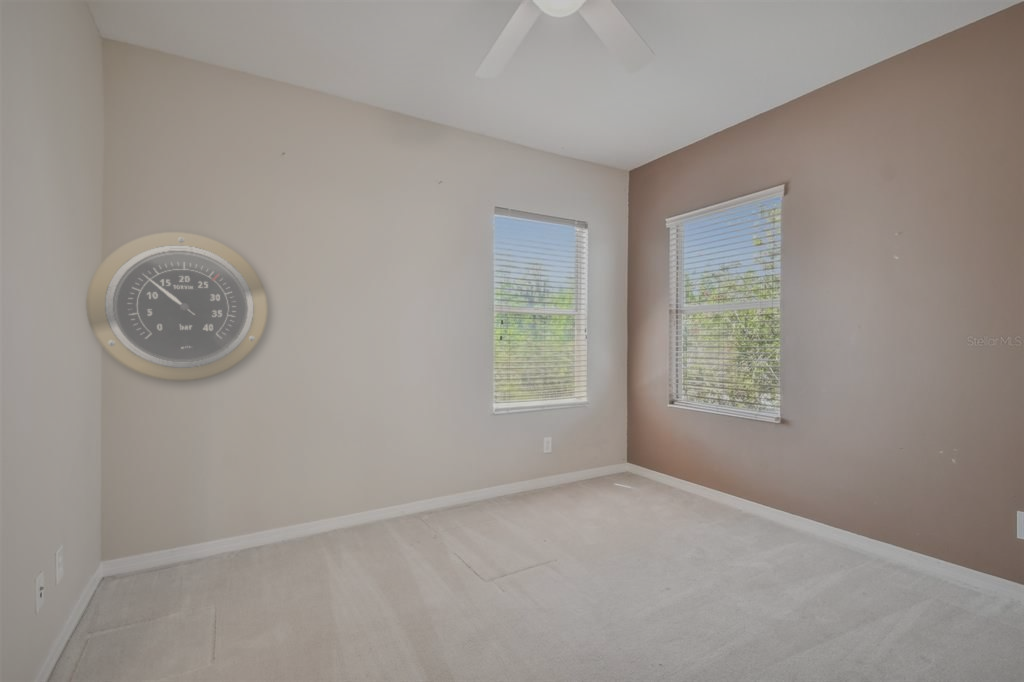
13 bar
